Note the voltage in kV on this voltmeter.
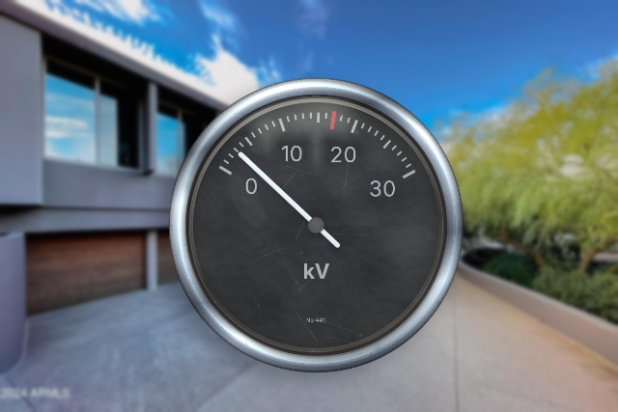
3 kV
